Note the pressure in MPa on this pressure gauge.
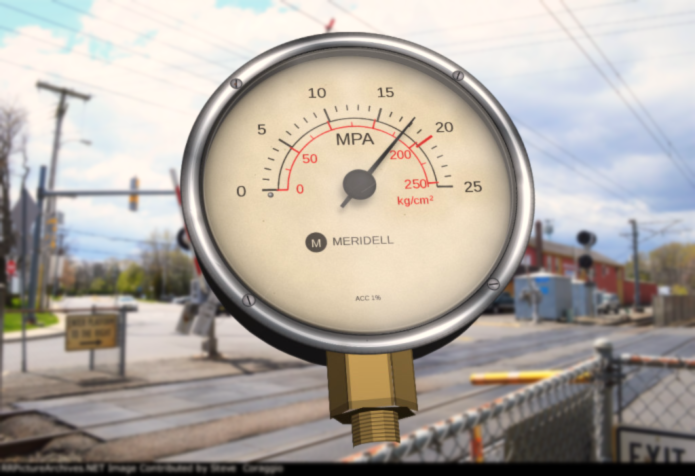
18 MPa
